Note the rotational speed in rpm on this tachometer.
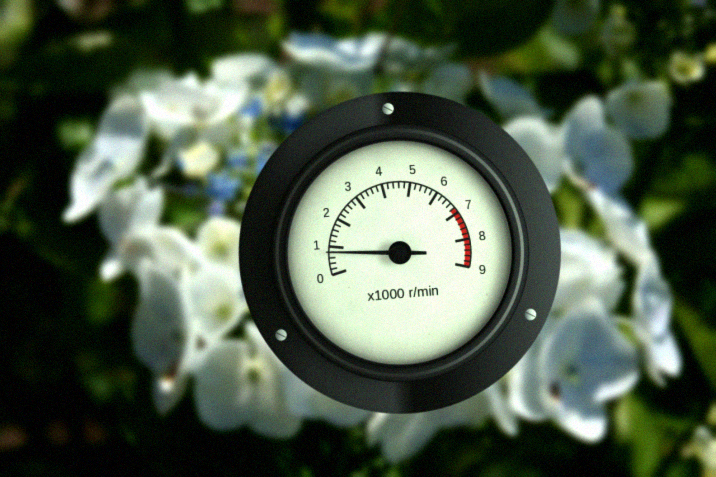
800 rpm
